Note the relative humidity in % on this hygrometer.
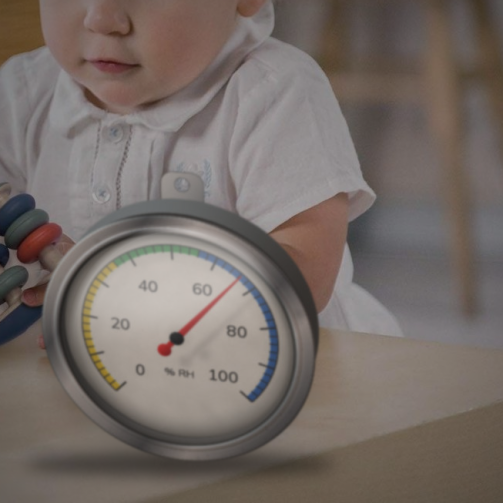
66 %
